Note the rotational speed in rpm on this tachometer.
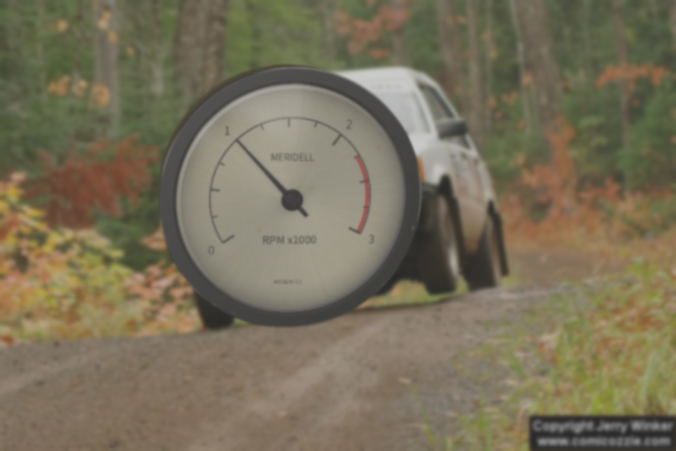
1000 rpm
